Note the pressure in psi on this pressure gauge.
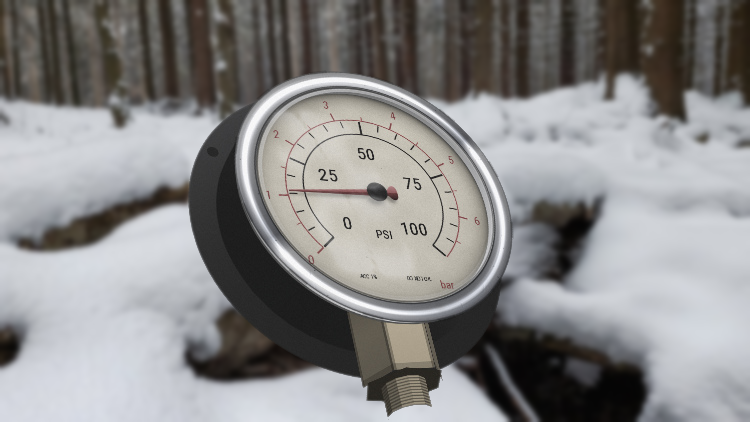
15 psi
